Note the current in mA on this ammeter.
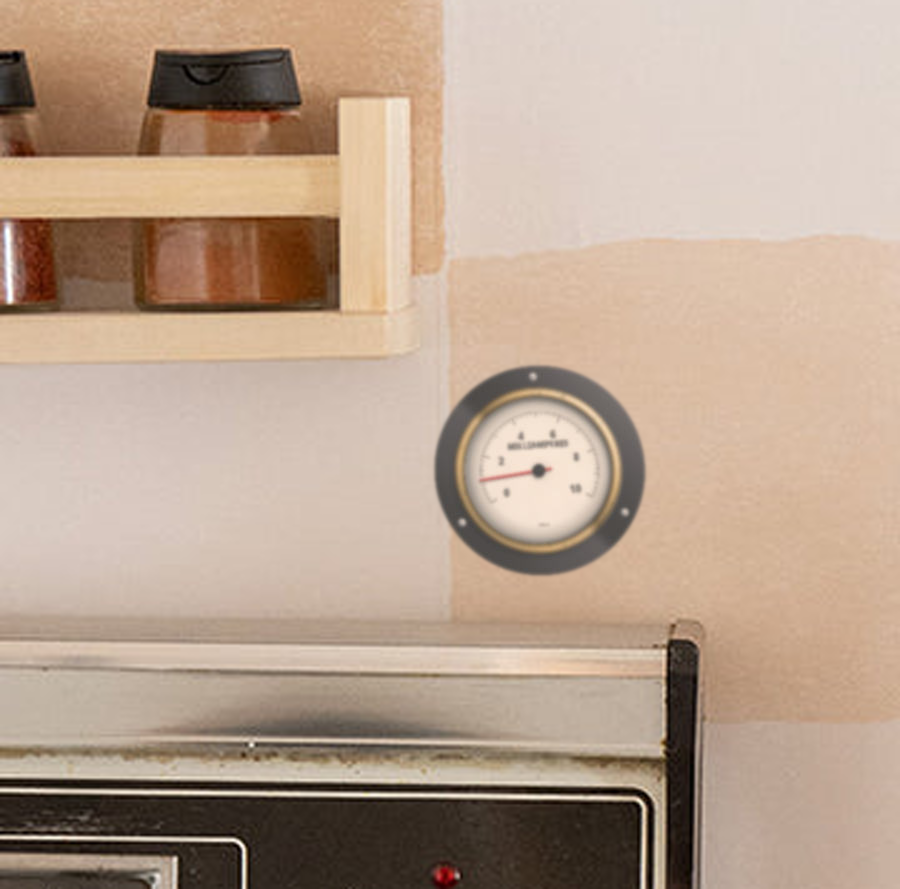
1 mA
